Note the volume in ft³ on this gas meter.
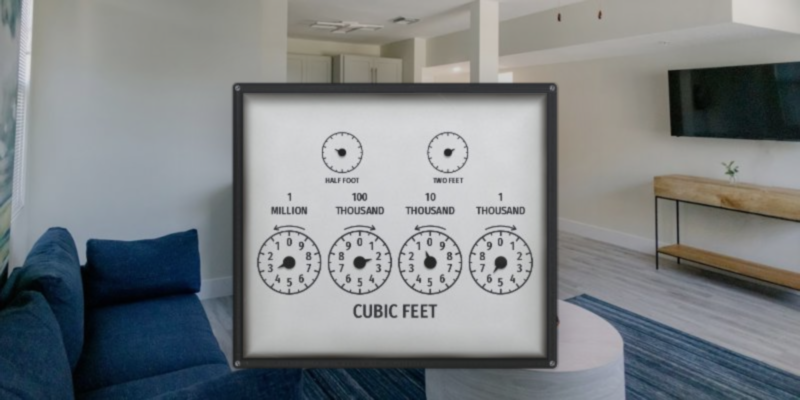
320600 ft³
